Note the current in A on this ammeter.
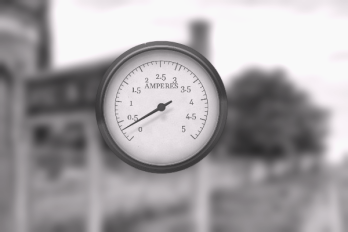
0.3 A
